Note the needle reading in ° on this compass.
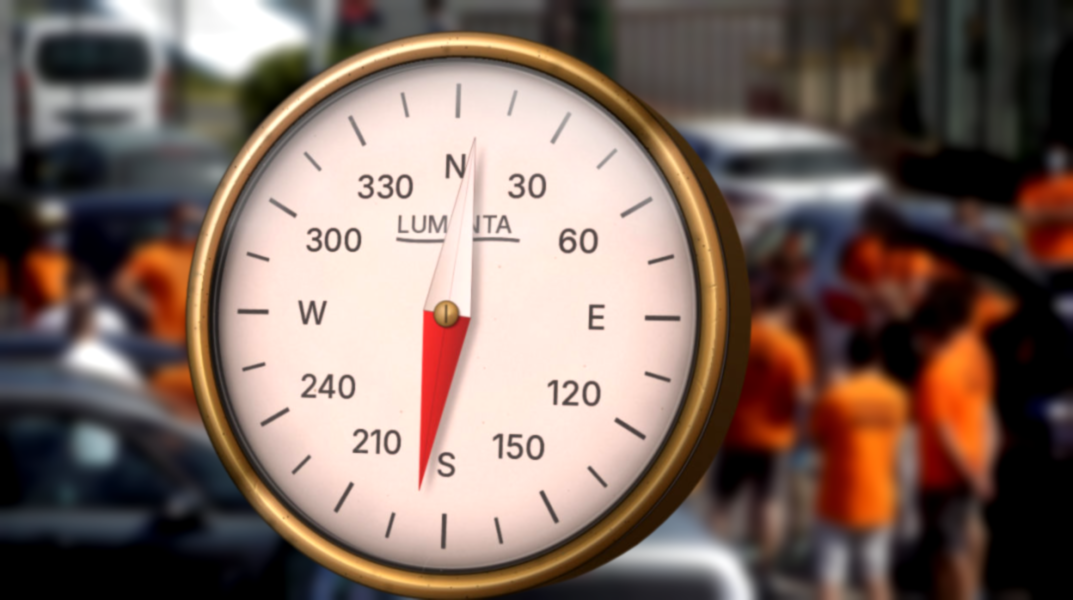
187.5 °
